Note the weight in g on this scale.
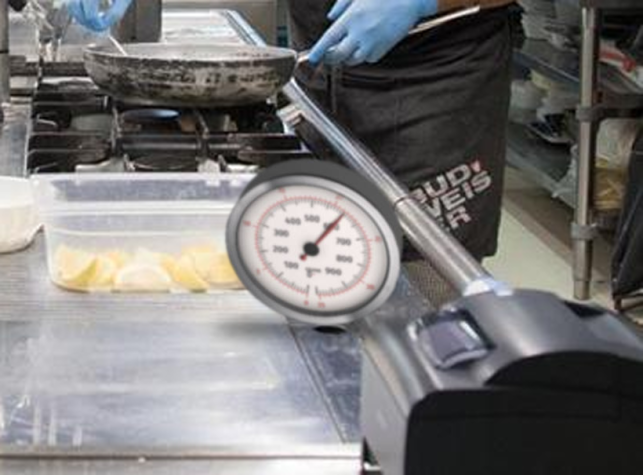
600 g
